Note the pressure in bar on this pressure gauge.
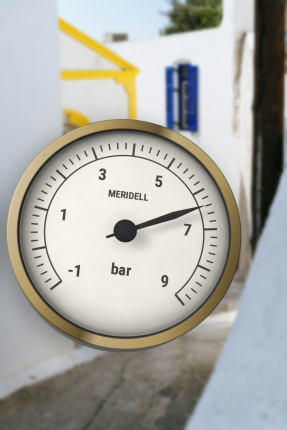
6.4 bar
